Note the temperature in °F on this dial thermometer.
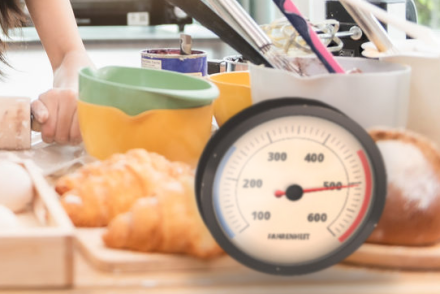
500 °F
